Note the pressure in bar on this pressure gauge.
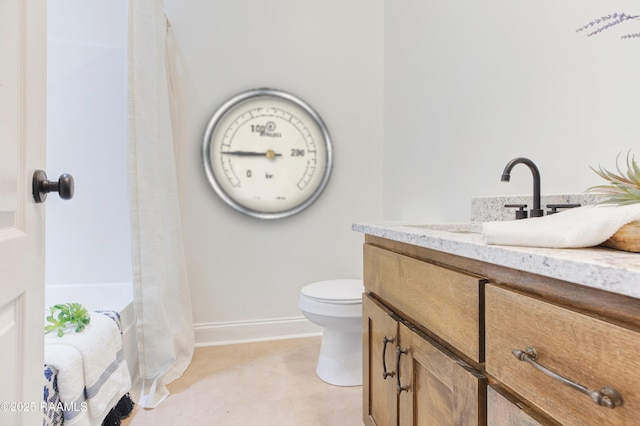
40 bar
